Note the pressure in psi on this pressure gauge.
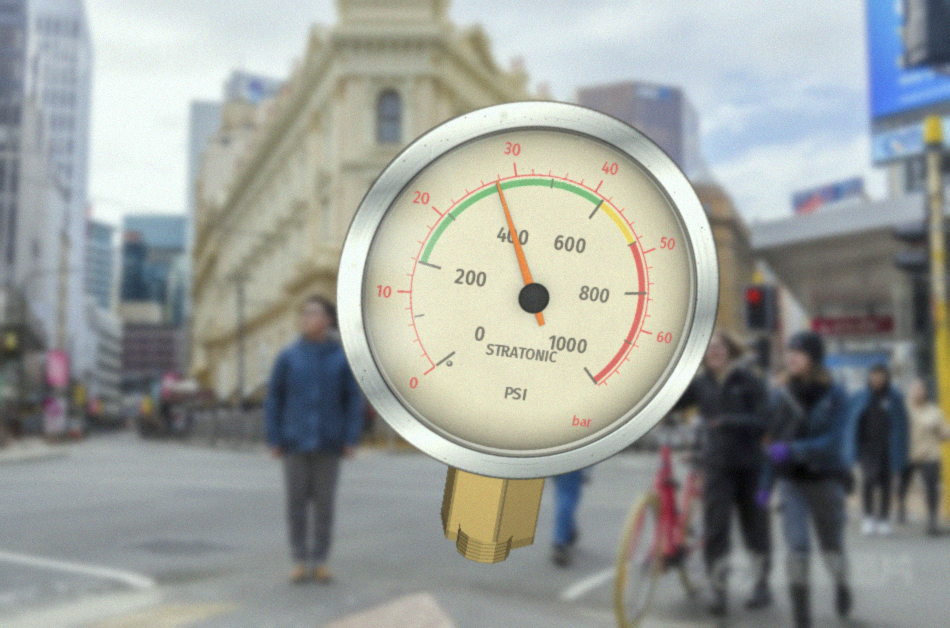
400 psi
